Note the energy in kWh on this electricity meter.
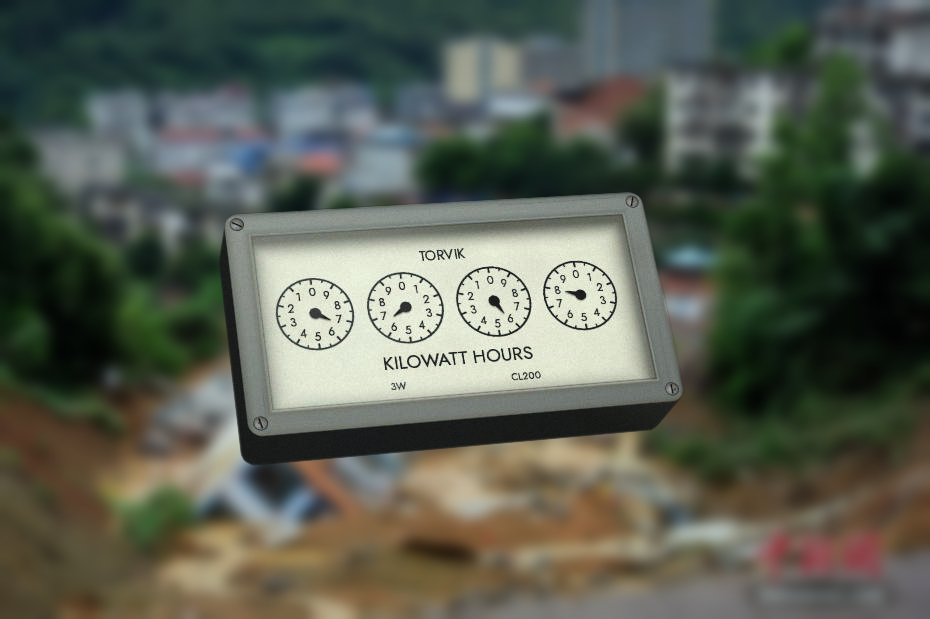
6658 kWh
